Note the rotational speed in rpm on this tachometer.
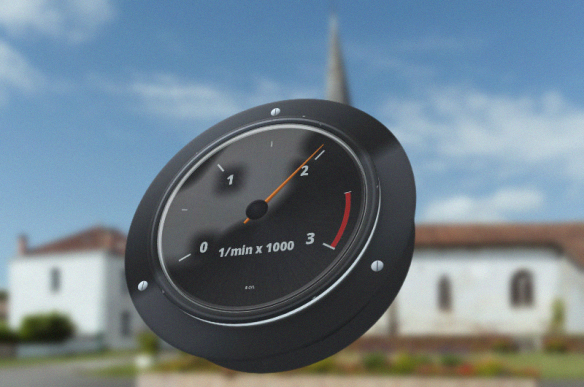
2000 rpm
